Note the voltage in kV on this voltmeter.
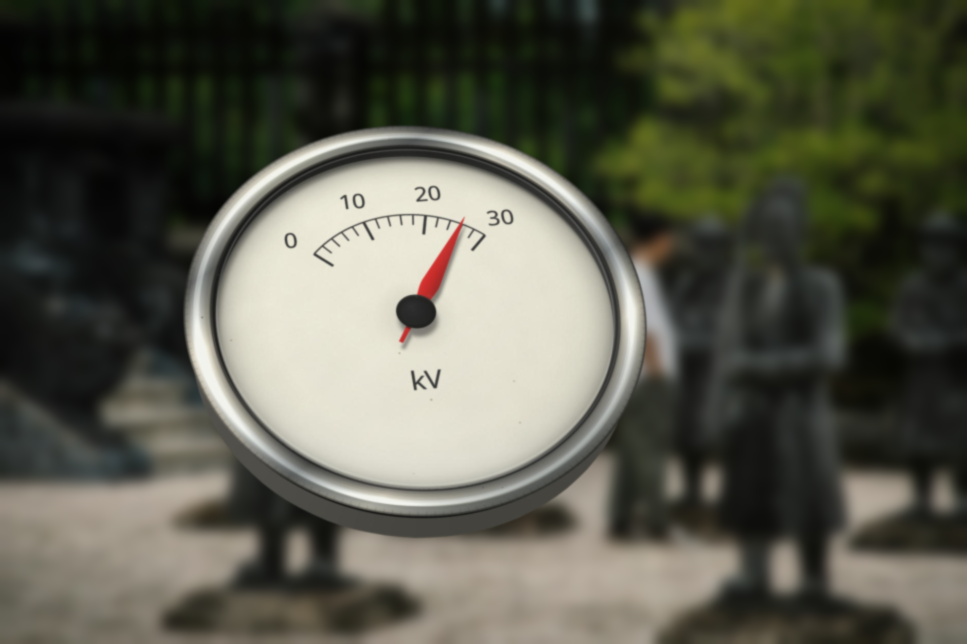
26 kV
